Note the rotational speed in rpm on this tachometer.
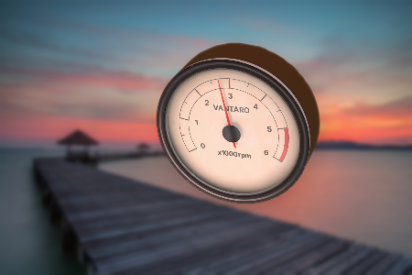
2750 rpm
